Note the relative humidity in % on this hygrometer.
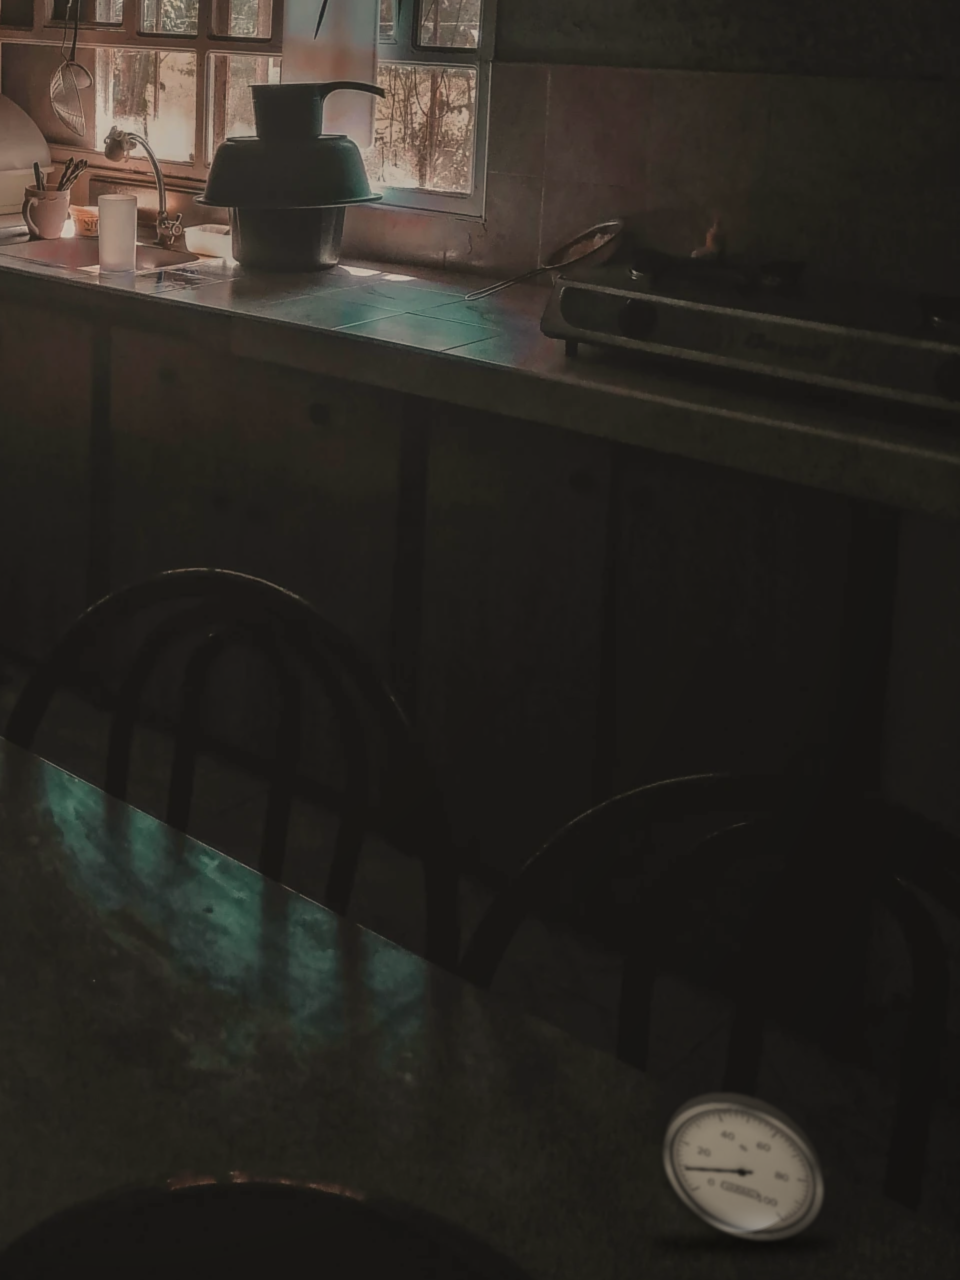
10 %
